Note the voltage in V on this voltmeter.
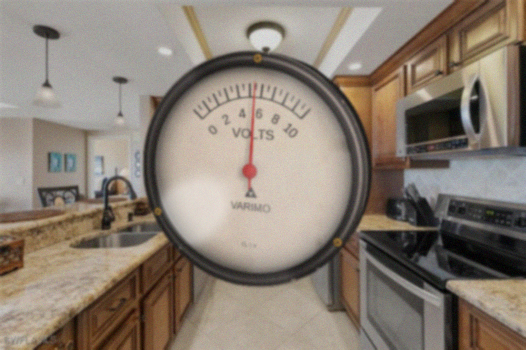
5.5 V
